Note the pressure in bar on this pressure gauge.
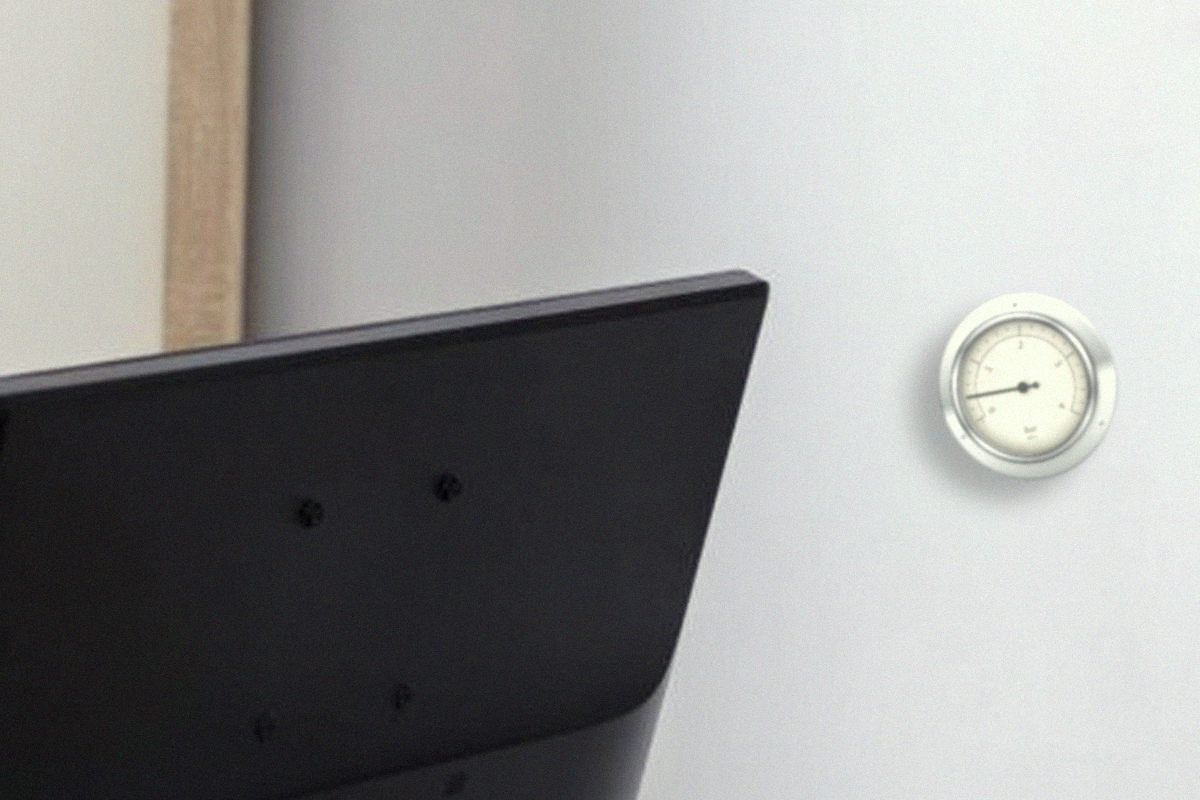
0.4 bar
